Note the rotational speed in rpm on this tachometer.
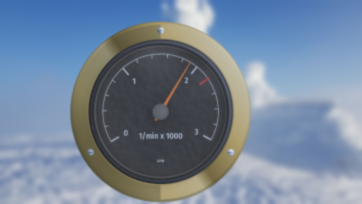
1900 rpm
